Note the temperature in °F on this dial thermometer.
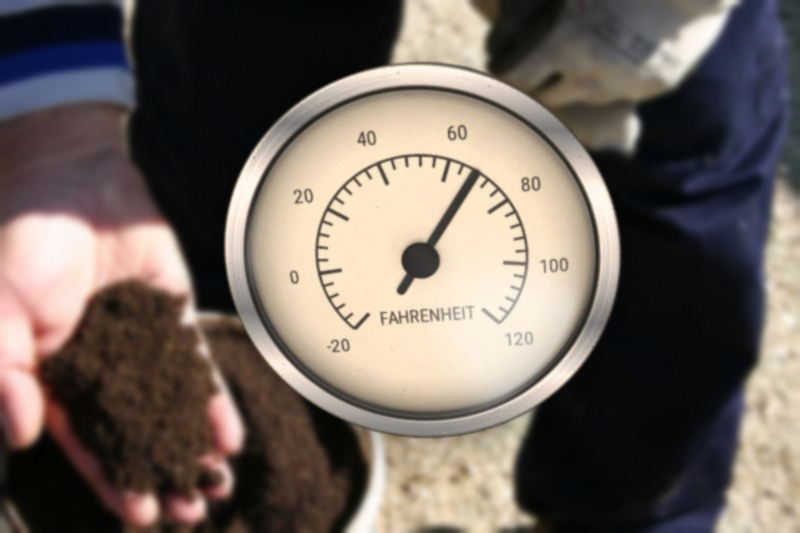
68 °F
